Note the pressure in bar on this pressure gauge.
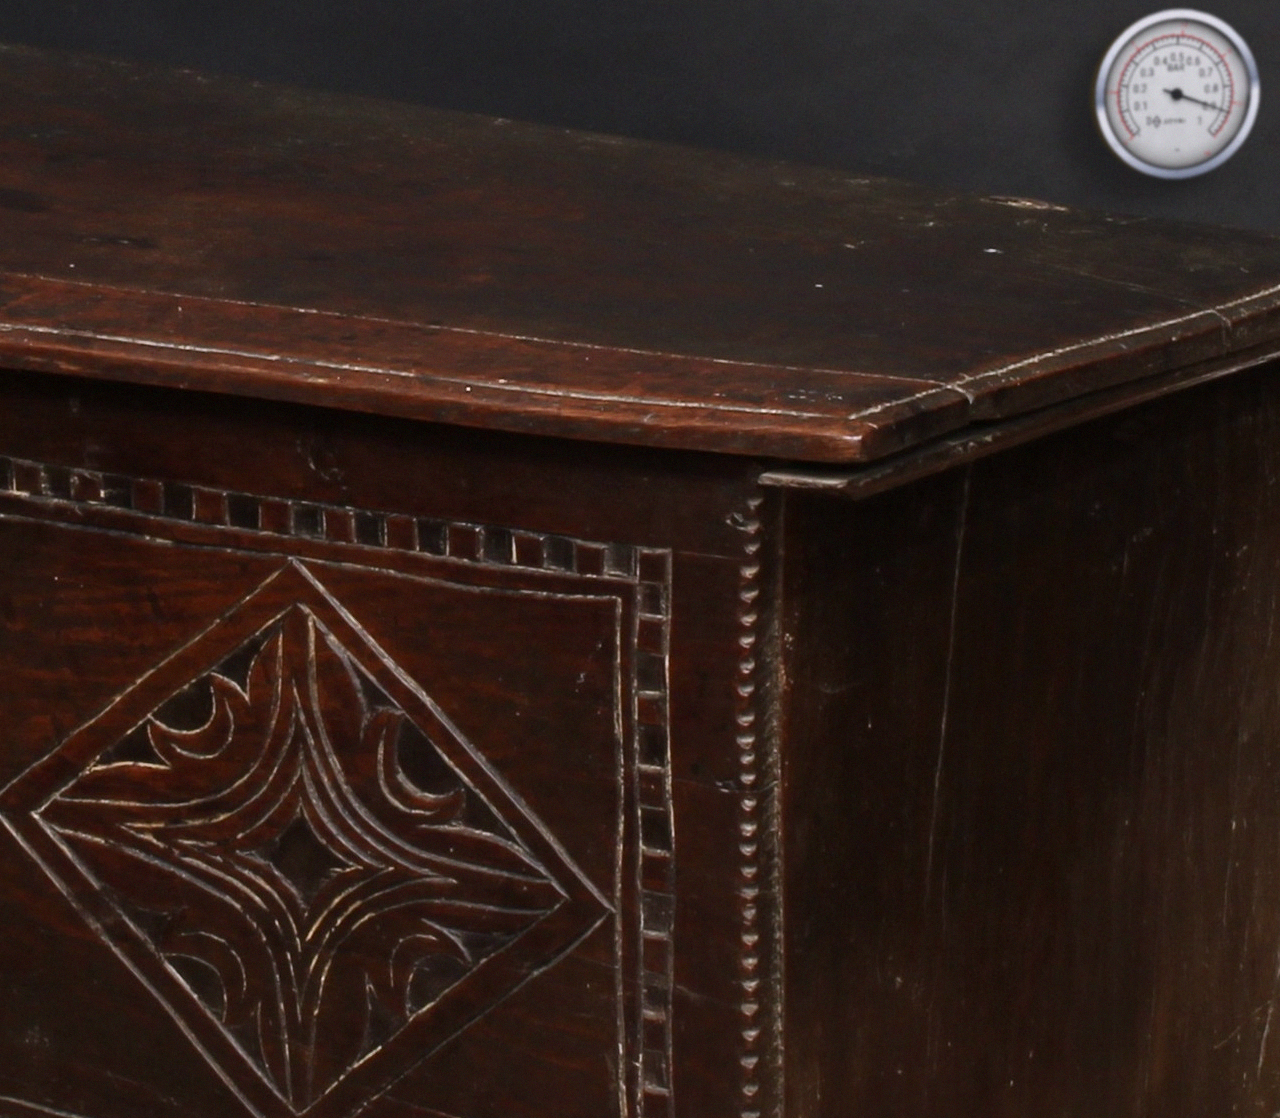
0.9 bar
